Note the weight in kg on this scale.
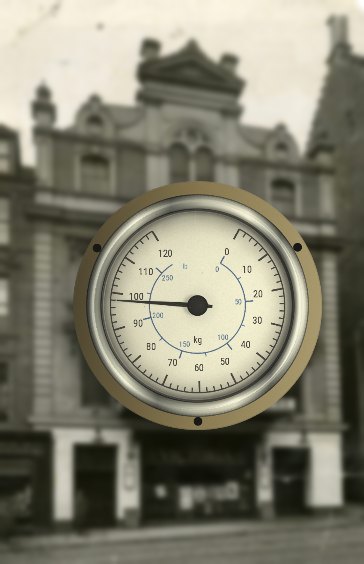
98 kg
